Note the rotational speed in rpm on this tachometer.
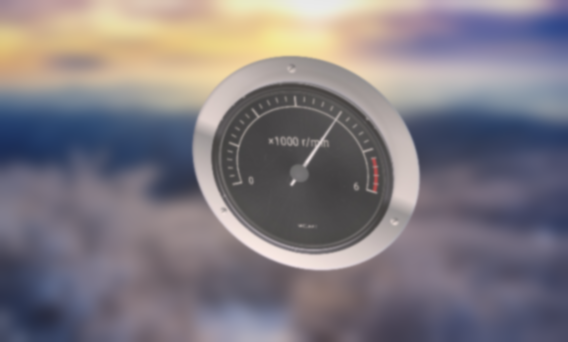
4000 rpm
